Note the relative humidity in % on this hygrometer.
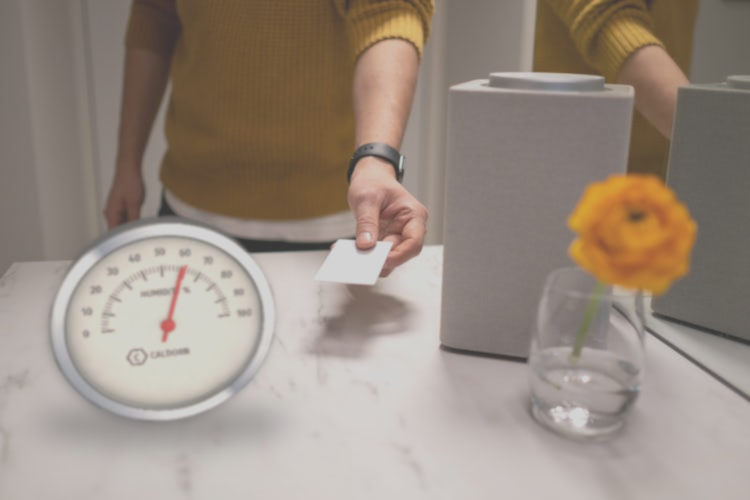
60 %
